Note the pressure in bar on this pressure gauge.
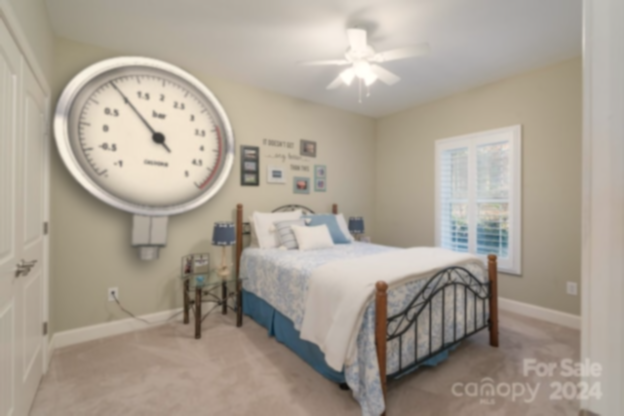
1 bar
